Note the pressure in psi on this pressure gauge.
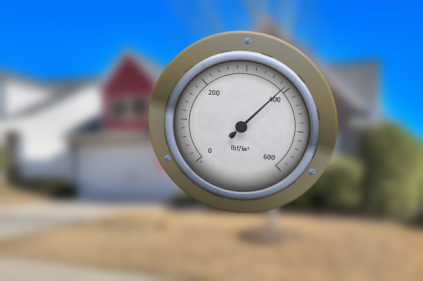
390 psi
